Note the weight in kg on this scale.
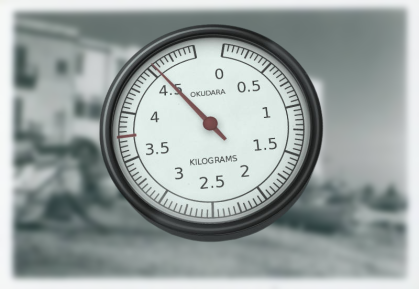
4.55 kg
